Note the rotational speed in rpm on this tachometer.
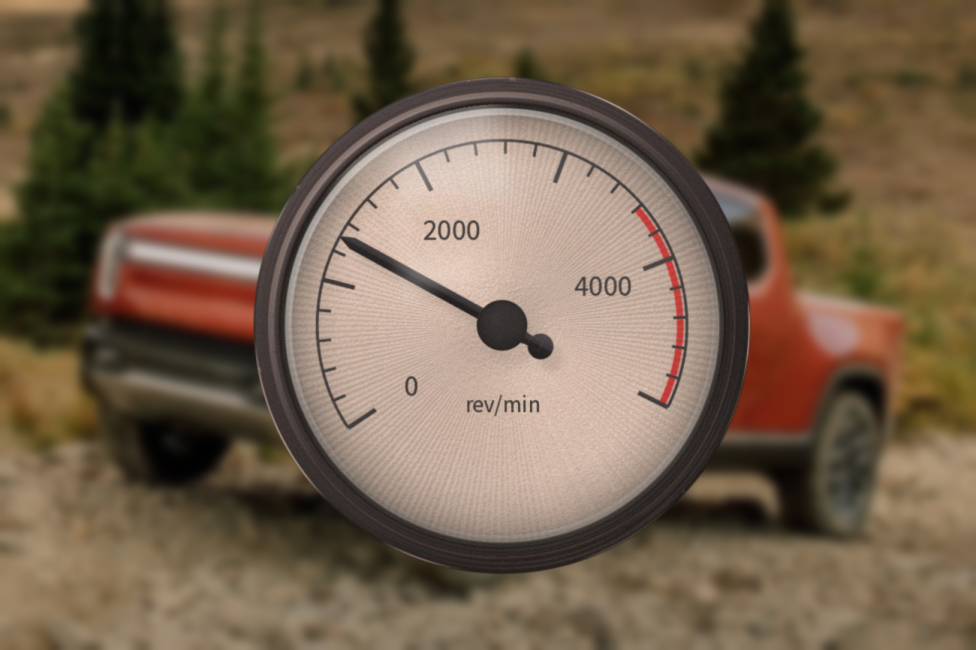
1300 rpm
